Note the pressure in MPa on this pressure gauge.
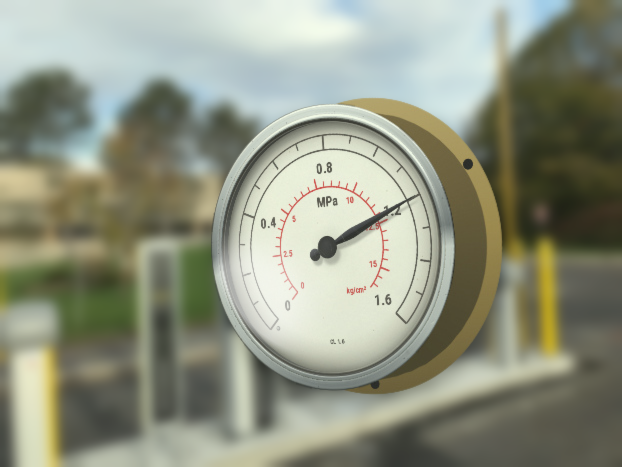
1.2 MPa
